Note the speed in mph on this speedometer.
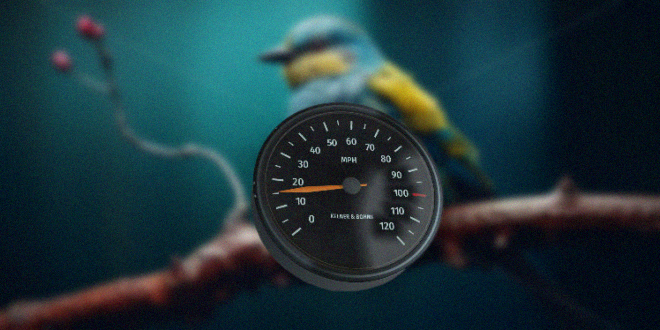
15 mph
